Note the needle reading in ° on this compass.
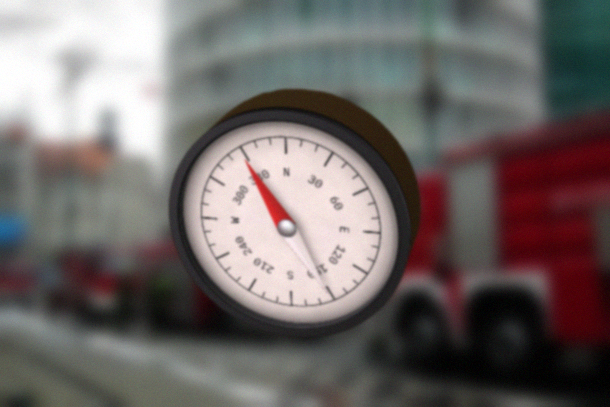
330 °
